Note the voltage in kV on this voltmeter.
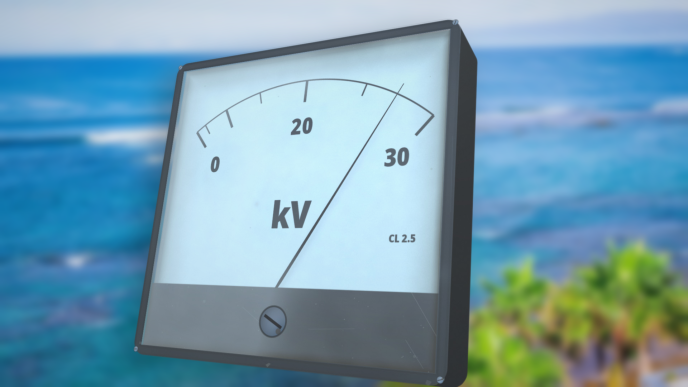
27.5 kV
